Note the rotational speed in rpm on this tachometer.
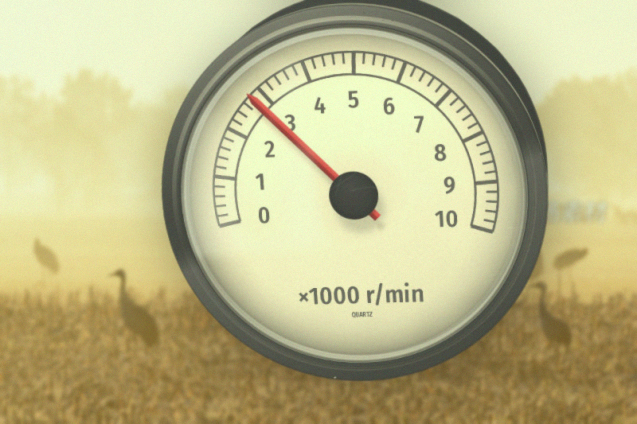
2800 rpm
